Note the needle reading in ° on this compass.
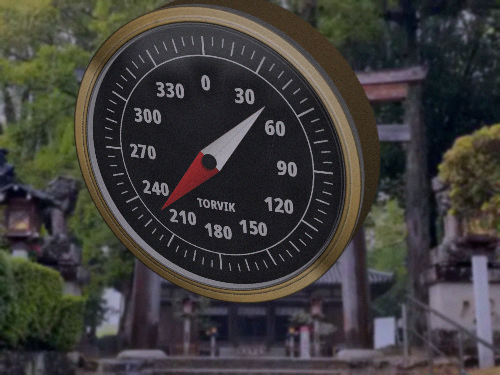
225 °
